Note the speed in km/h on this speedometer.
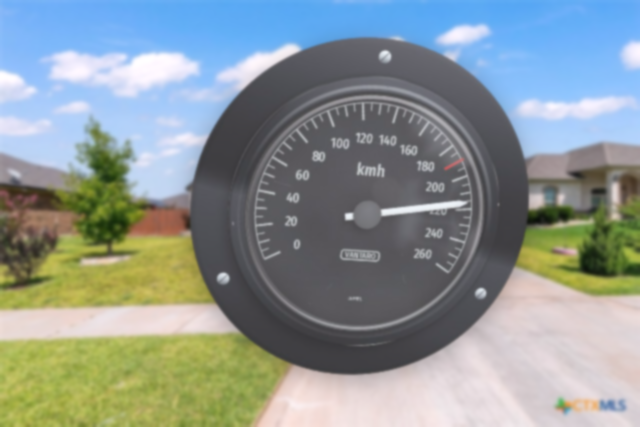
215 km/h
